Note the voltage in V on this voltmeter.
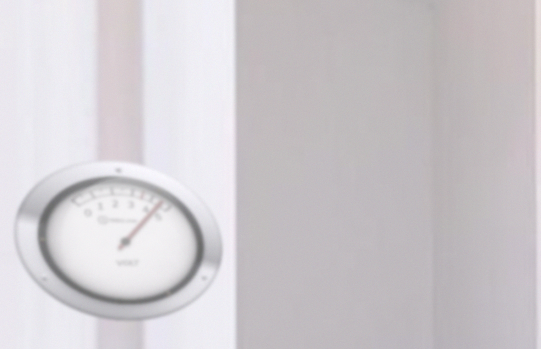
4.5 V
